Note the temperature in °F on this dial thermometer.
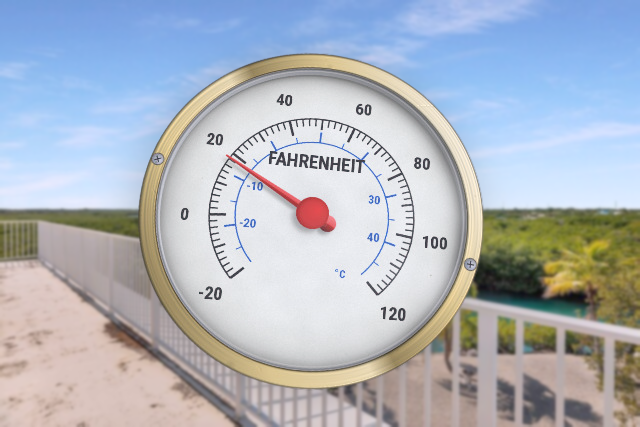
18 °F
